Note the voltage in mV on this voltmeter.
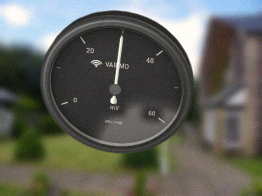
30 mV
